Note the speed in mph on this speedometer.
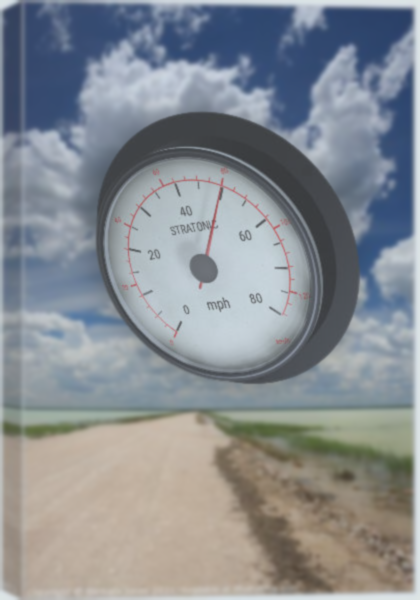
50 mph
